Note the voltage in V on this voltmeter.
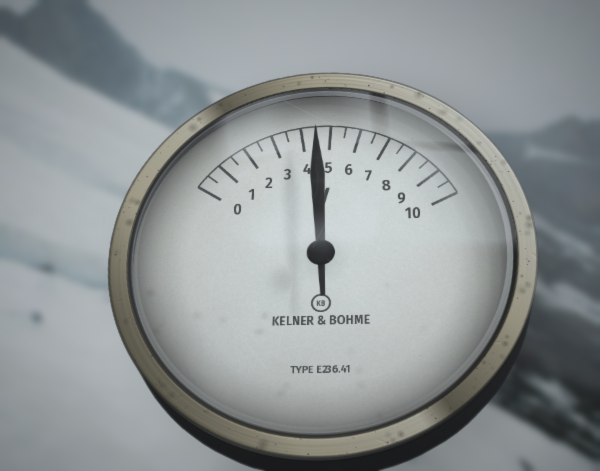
4.5 V
